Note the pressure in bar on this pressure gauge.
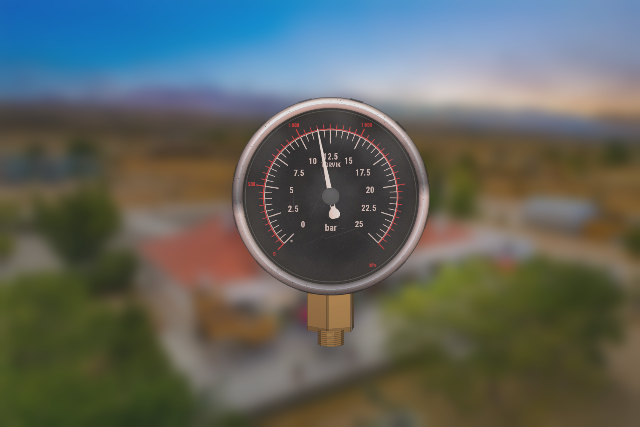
11.5 bar
